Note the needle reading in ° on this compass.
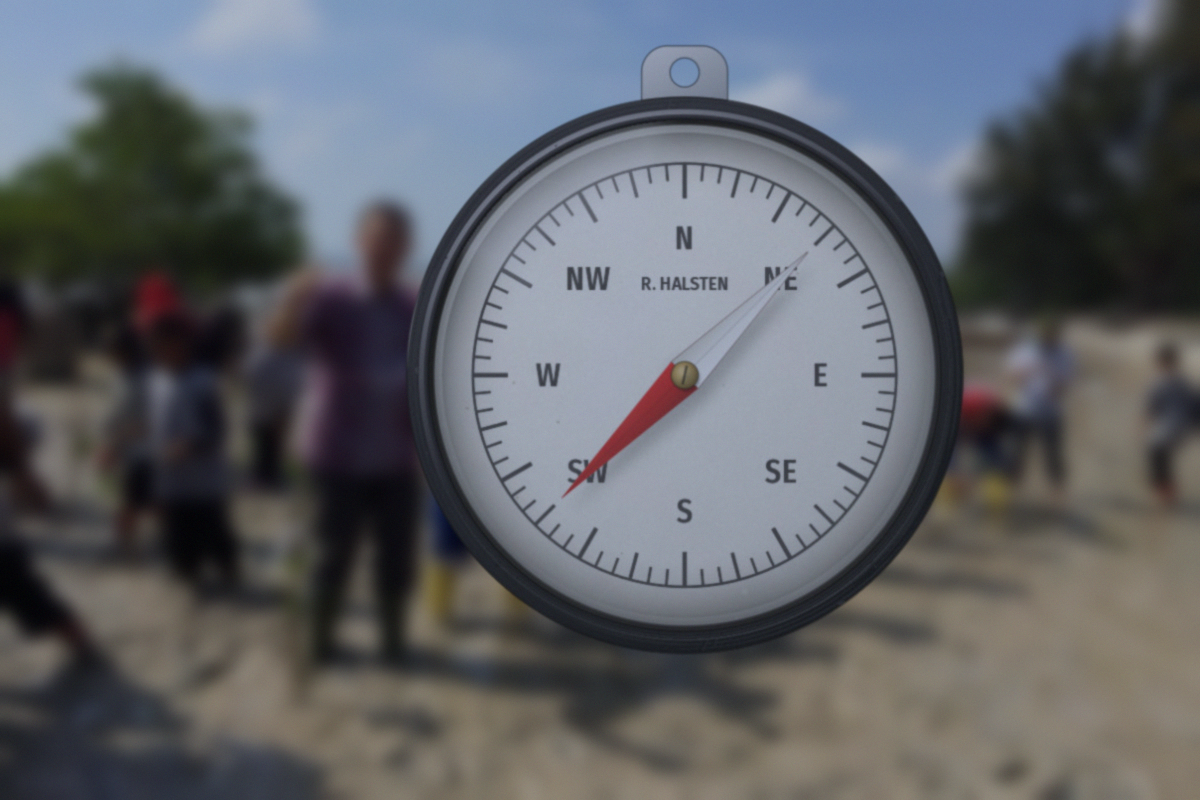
225 °
